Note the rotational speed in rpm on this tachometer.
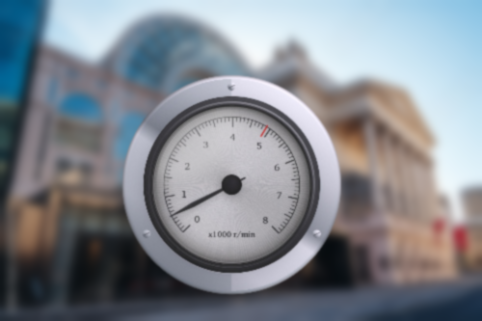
500 rpm
